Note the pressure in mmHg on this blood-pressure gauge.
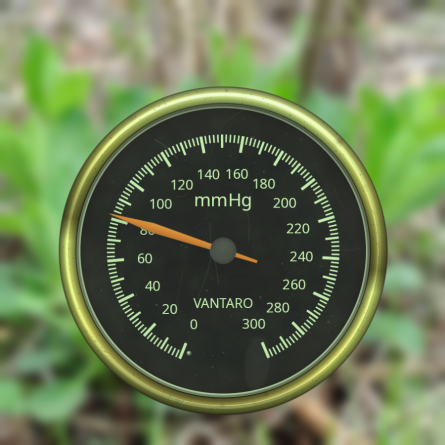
82 mmHg
